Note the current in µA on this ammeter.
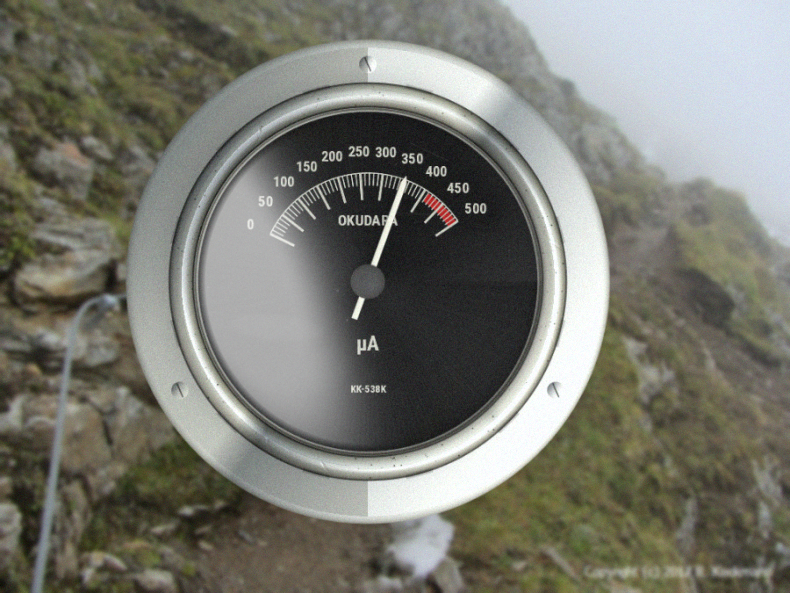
350 µA
